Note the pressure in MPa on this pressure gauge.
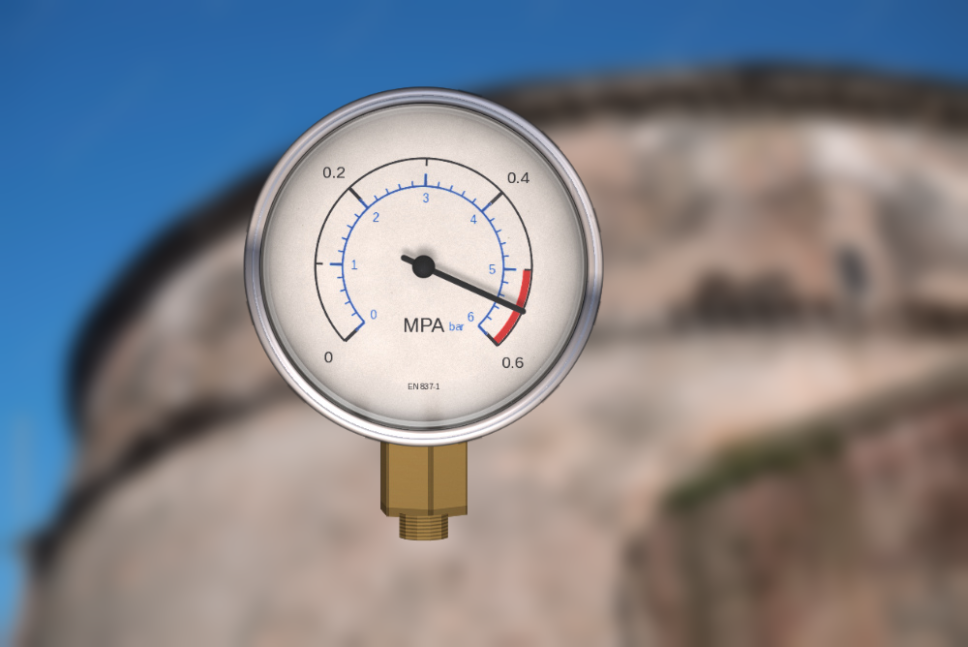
0.55 MPa
